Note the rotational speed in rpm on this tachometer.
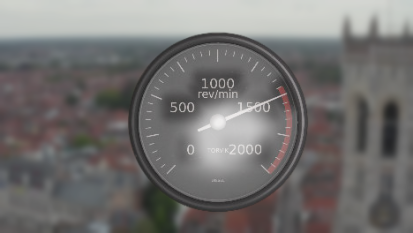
1500 rpm
